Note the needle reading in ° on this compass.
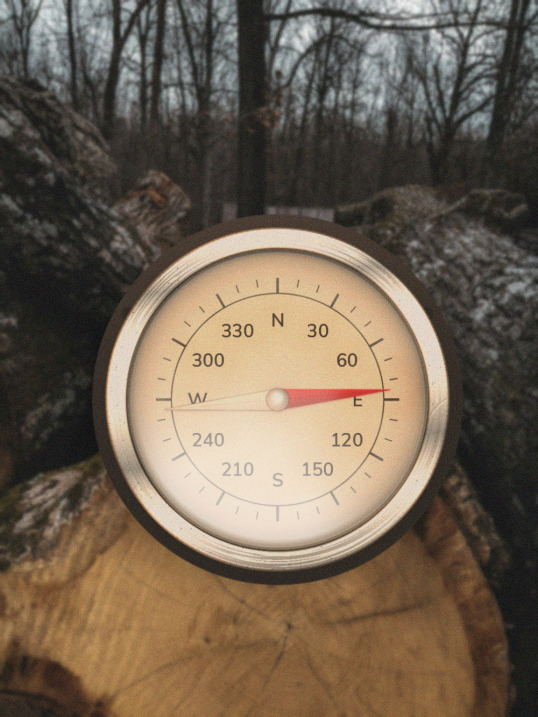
85 °
